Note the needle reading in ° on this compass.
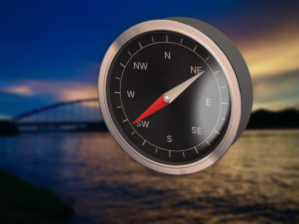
232.5 °
